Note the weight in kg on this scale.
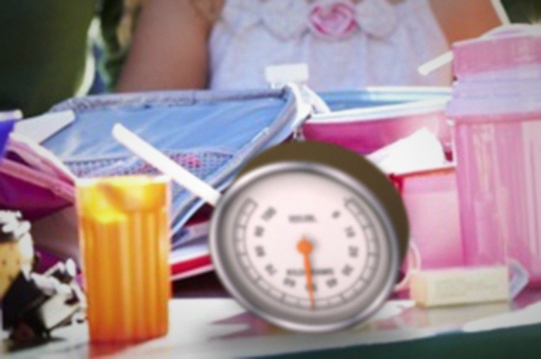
50 kg
